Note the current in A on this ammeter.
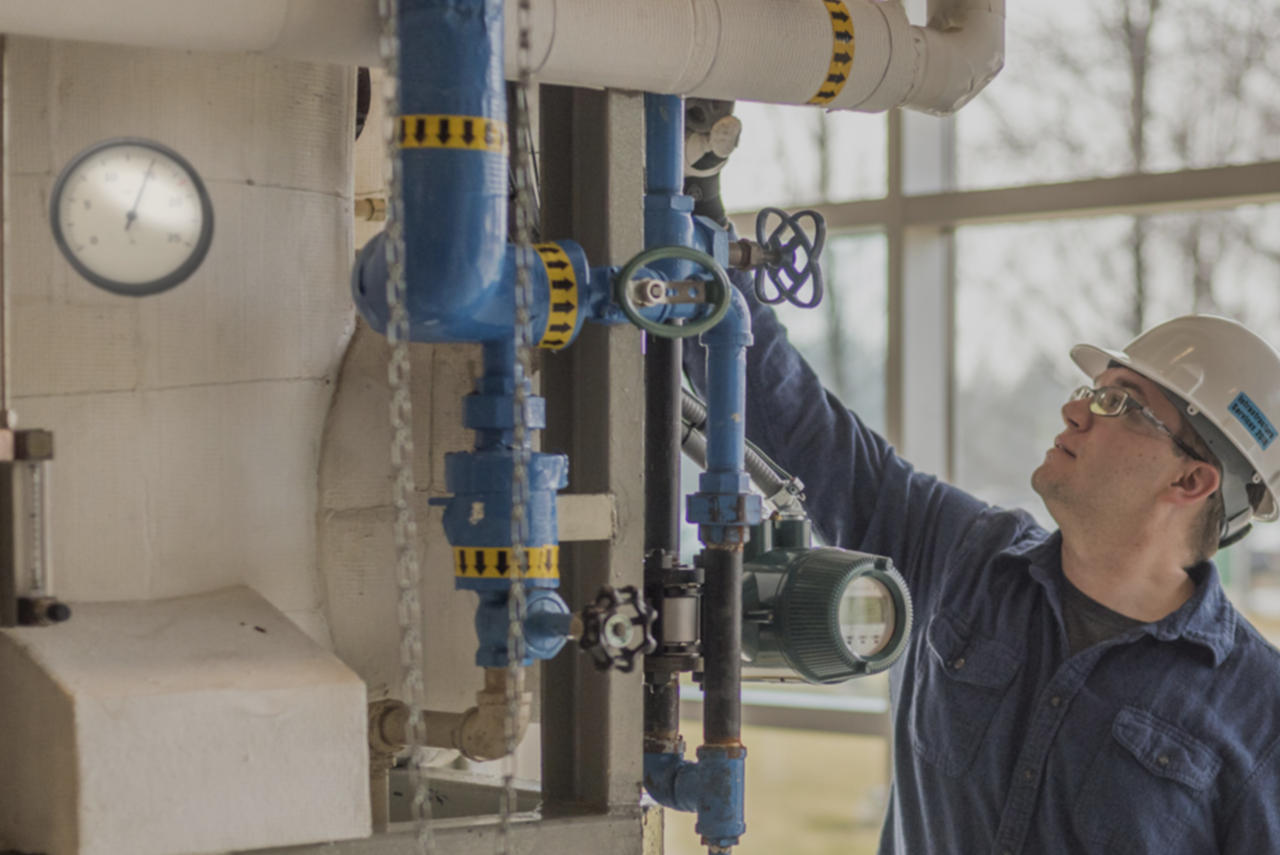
15 A
